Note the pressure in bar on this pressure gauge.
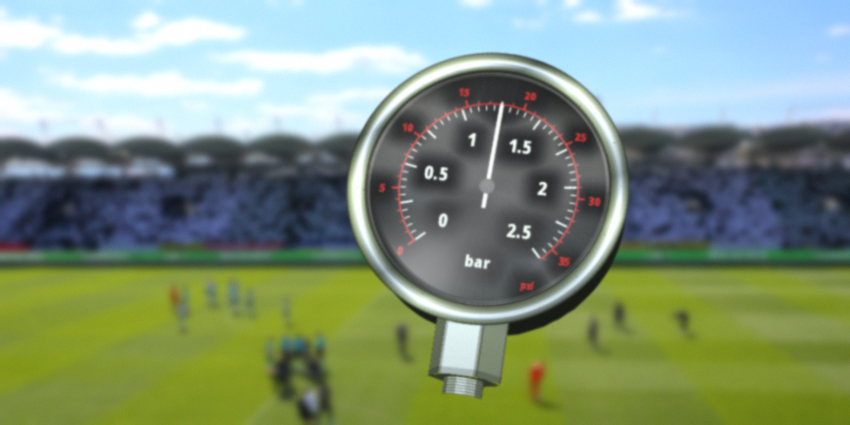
1.25 bar
